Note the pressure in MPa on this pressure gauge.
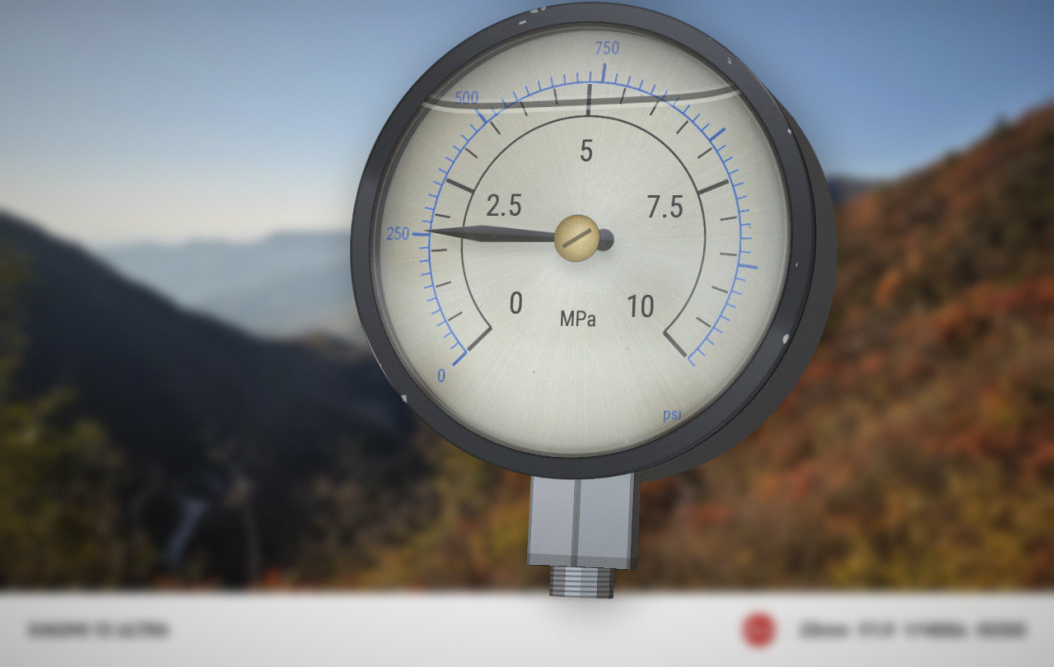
1.75 MPa
